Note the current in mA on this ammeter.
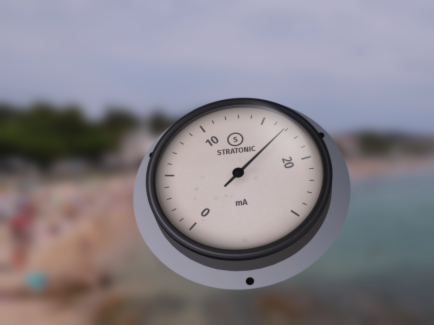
17 mA
